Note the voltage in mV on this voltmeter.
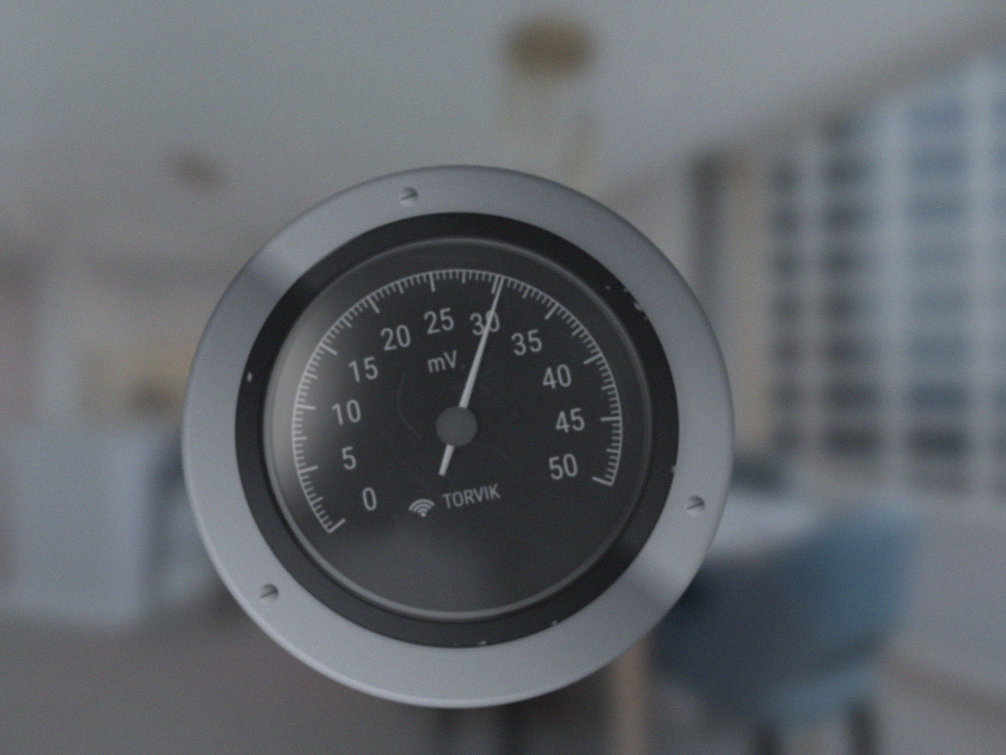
30.5 mV
